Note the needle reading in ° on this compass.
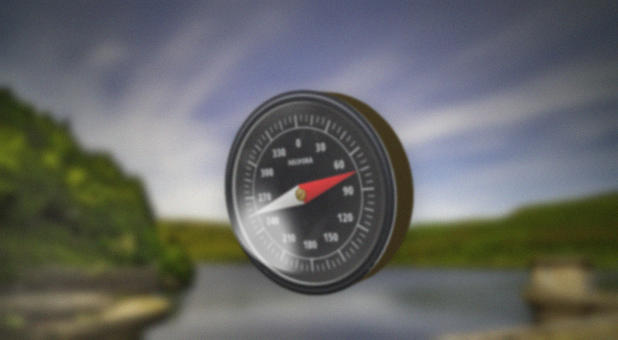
75 °
